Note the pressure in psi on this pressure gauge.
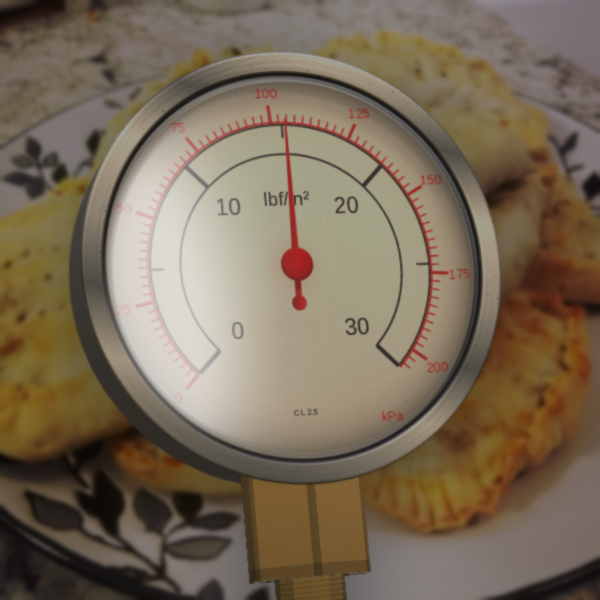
15 psi
